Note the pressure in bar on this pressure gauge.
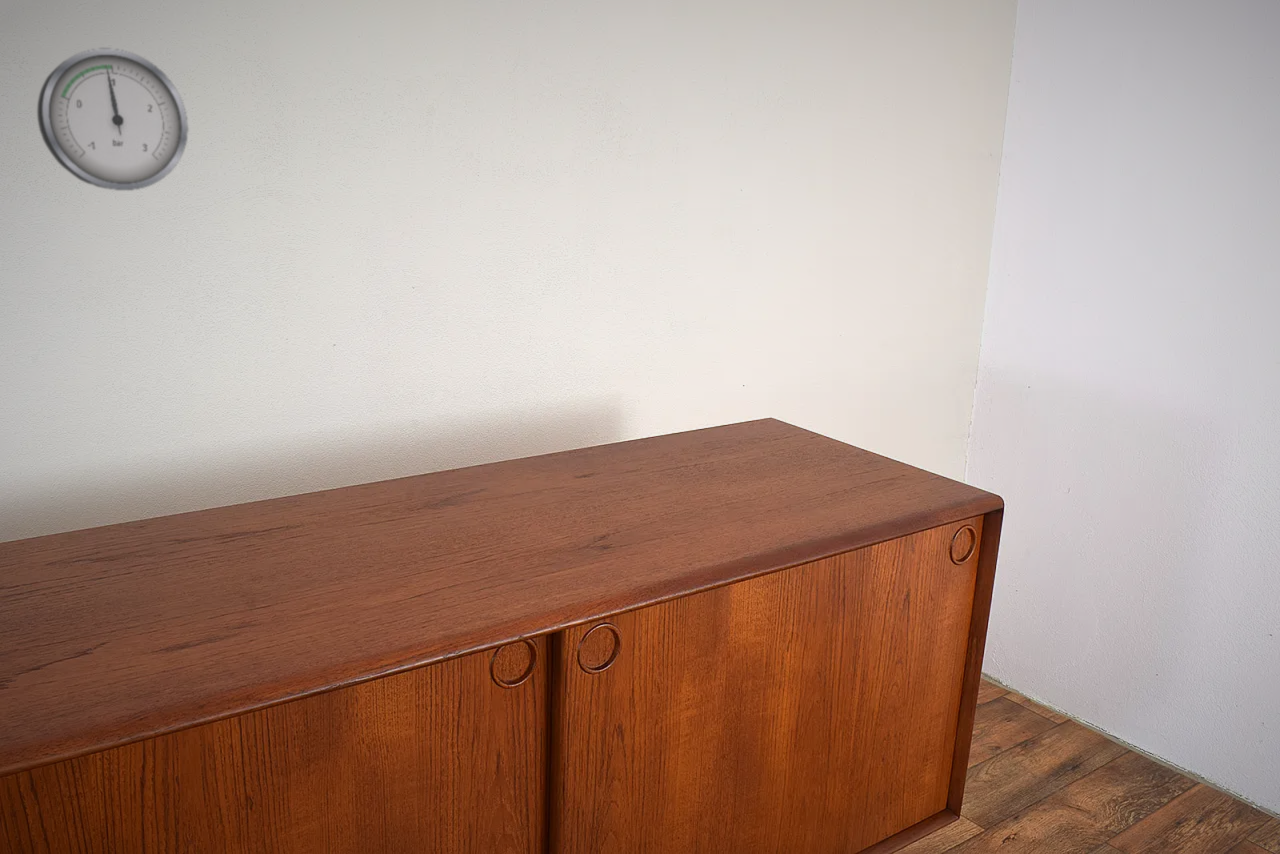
0.9 bar
